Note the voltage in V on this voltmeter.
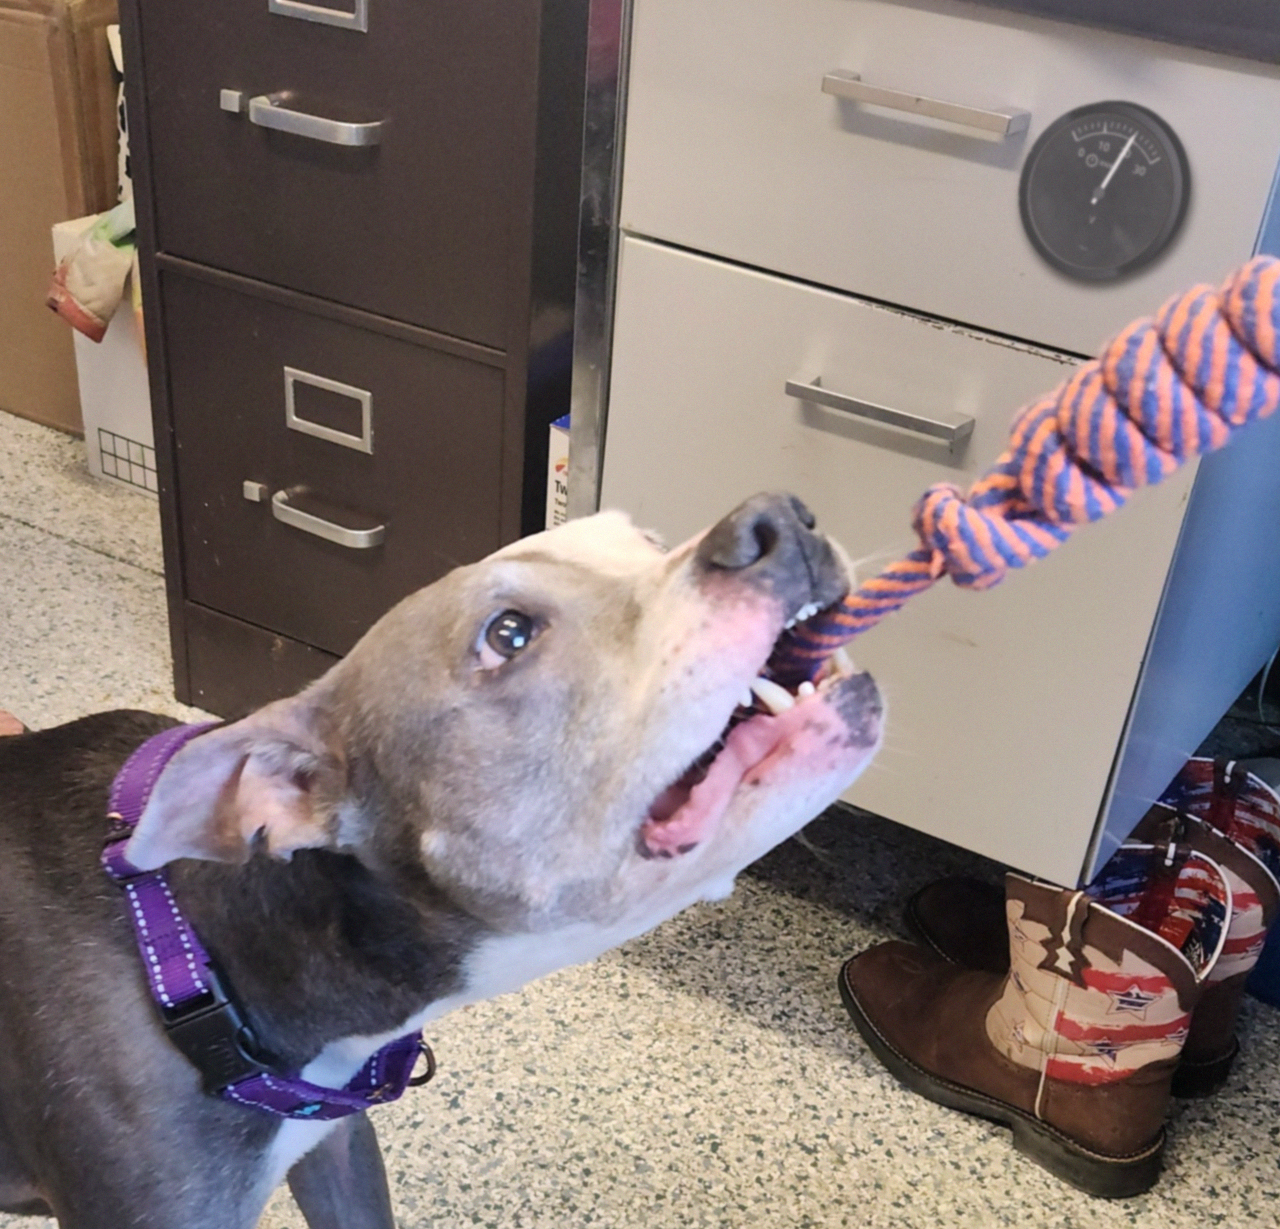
20 V
